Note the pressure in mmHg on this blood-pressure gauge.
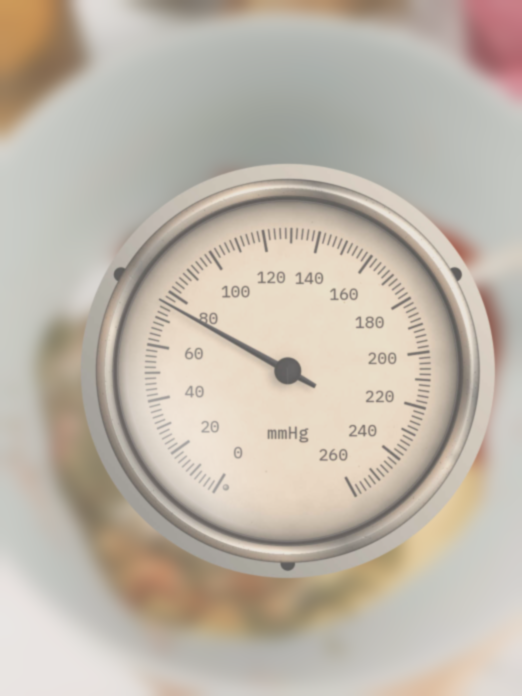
76 mmHg
